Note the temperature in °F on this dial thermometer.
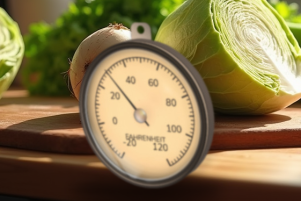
30 °F
